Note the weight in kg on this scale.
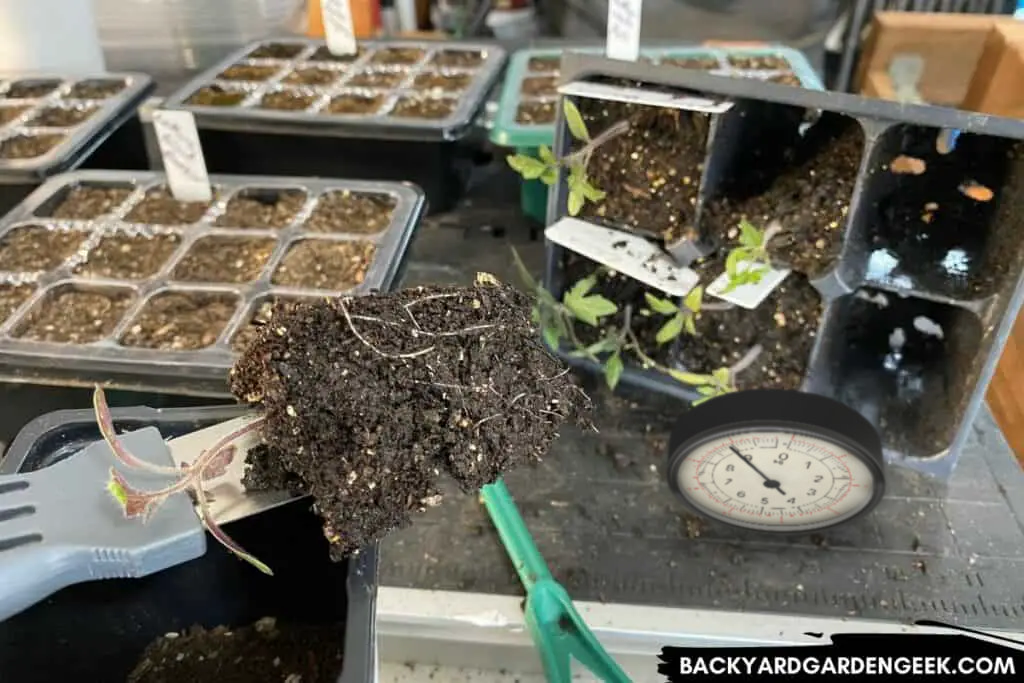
9 kg
